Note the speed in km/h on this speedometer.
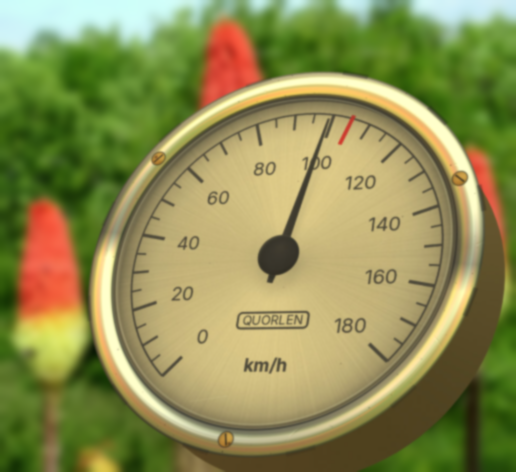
100 km/h
